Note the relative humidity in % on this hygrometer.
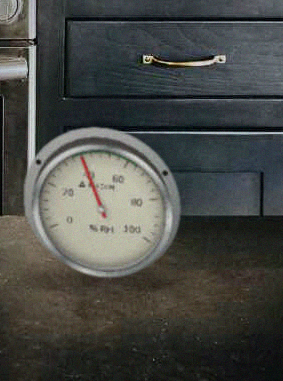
40 %
